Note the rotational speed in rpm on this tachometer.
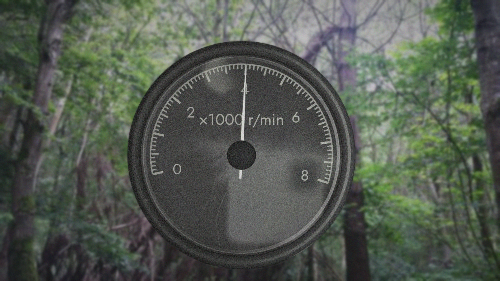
4000 rpm
